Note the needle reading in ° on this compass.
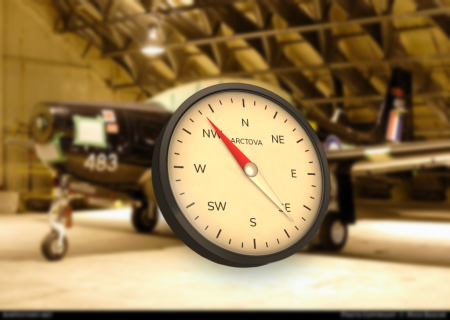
320 °
